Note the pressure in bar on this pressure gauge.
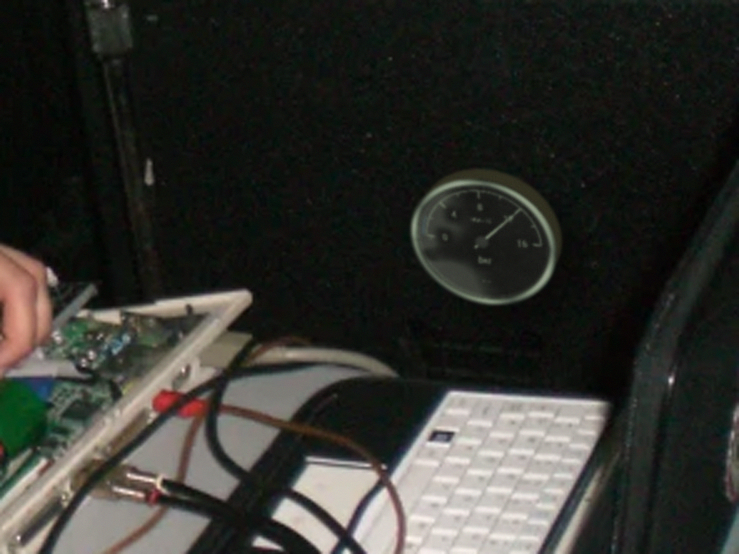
12 bar
